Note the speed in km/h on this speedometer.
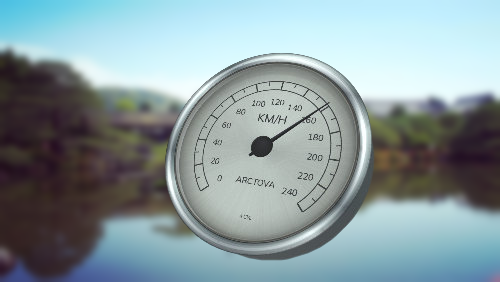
160 km/h
